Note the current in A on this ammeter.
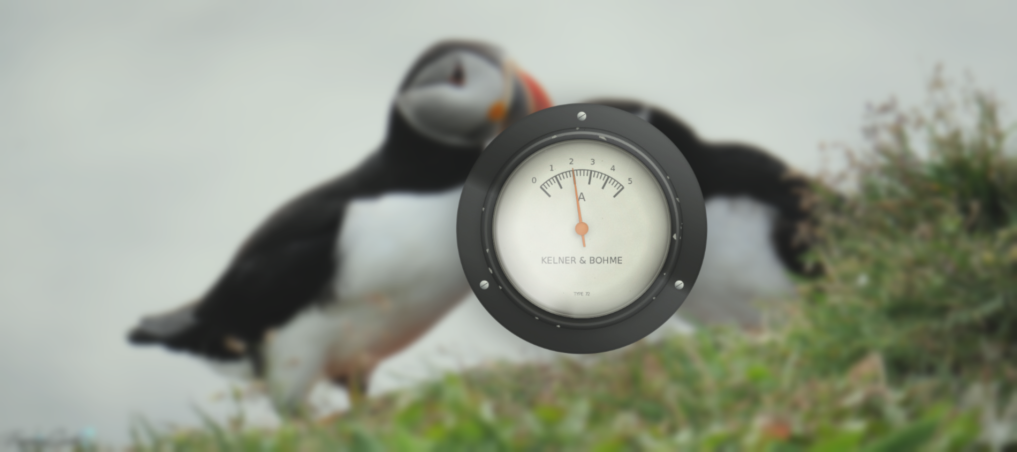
2 A
